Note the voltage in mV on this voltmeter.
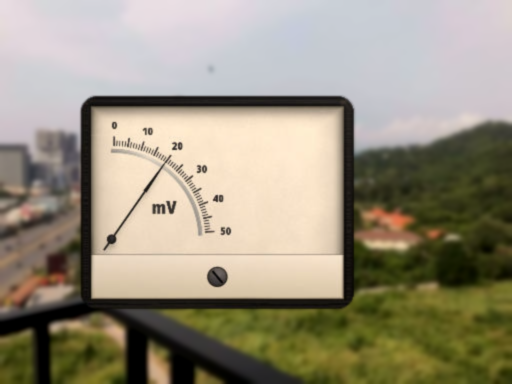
20 mV
